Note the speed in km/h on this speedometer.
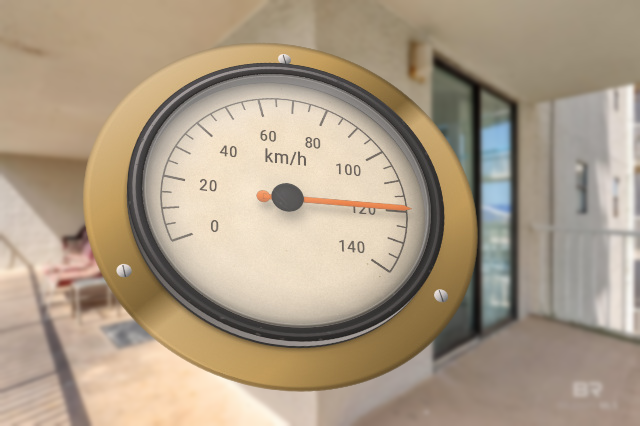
120 km/h
